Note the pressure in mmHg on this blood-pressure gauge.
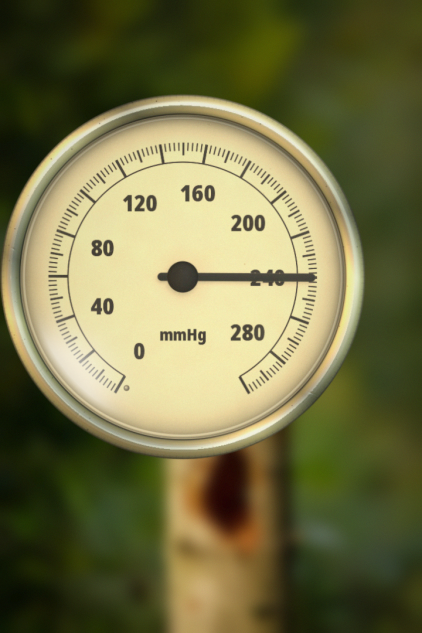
240 mmHg
